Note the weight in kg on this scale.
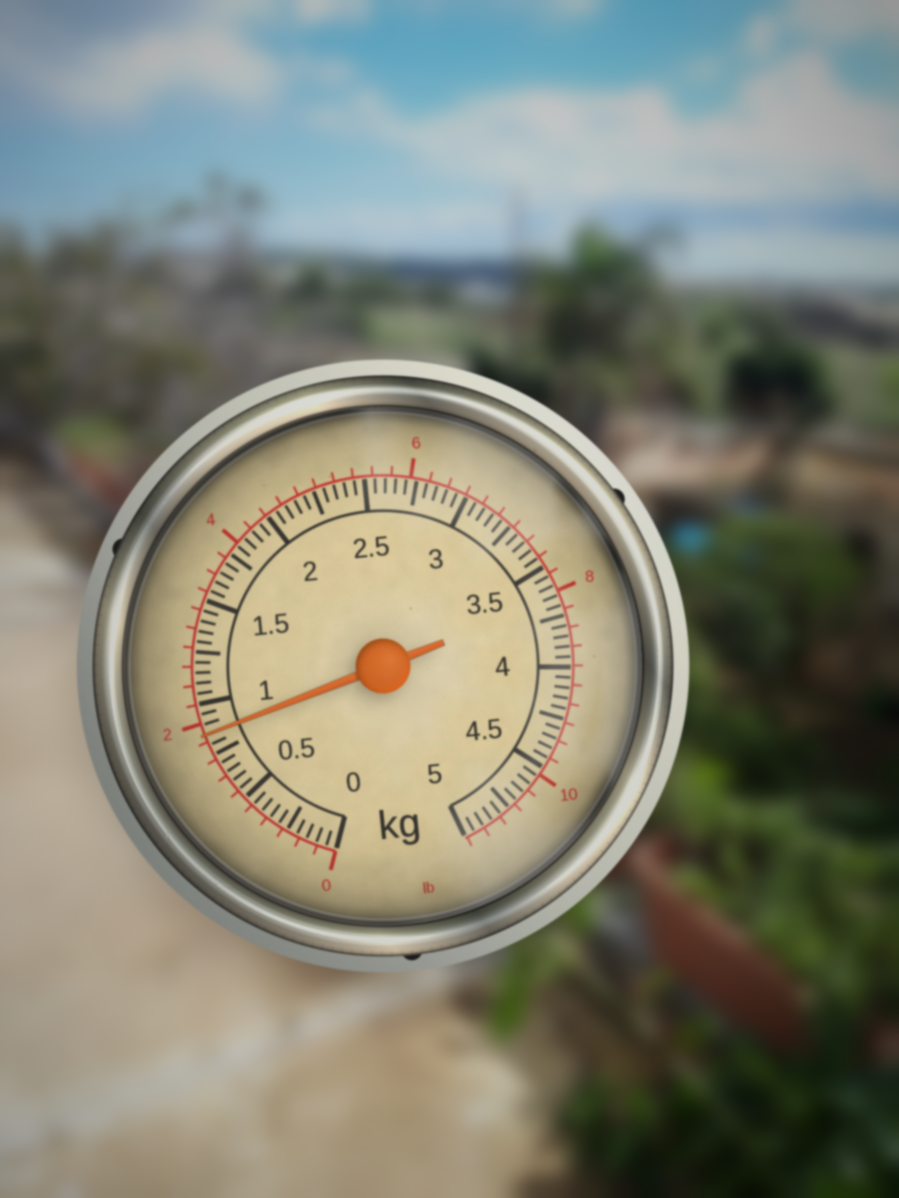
0.85 kg
